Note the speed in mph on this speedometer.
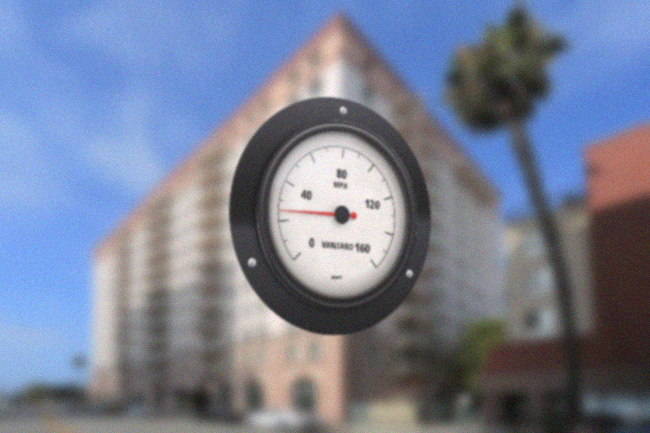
25 mph
